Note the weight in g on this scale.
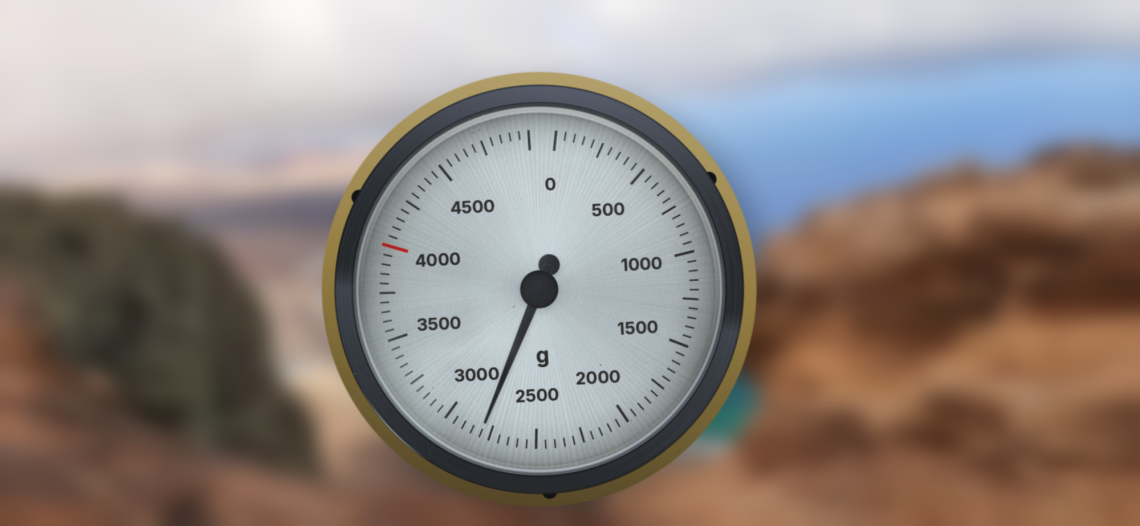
2800 g
